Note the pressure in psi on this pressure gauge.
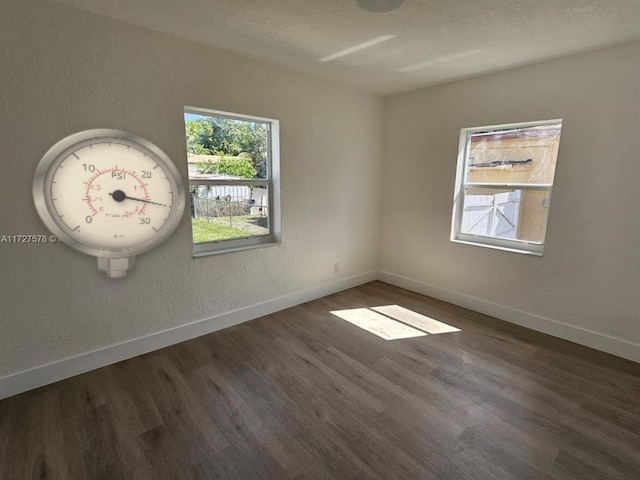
26 psi
